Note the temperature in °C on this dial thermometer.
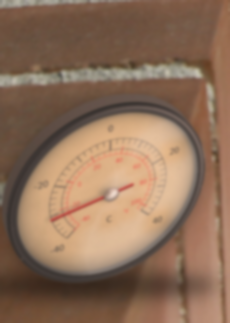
-30 °C
